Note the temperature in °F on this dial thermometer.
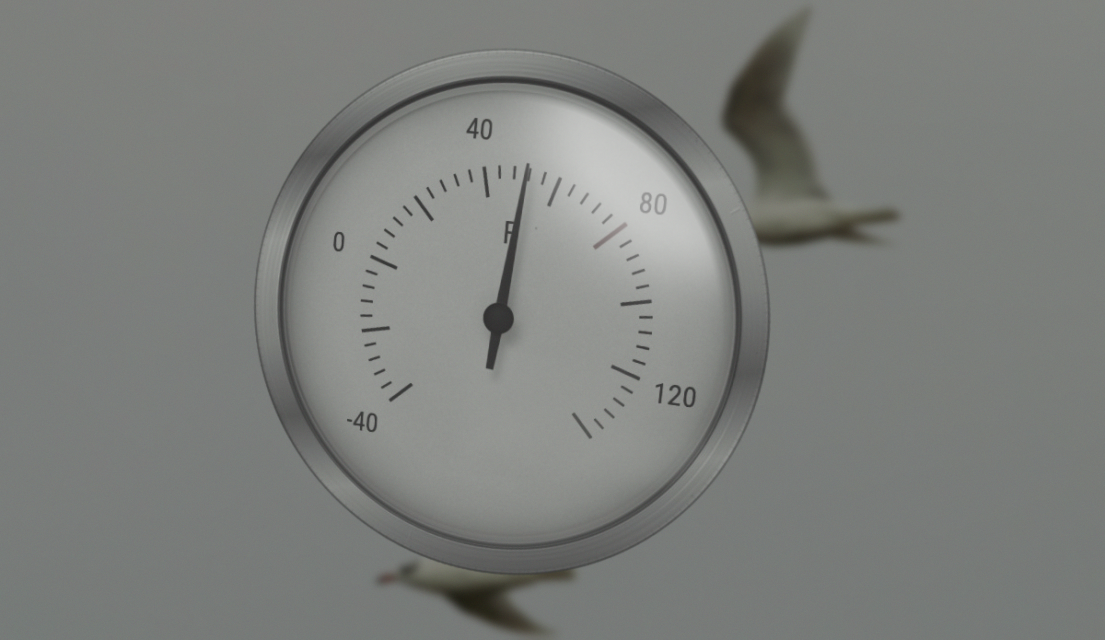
52 °F
